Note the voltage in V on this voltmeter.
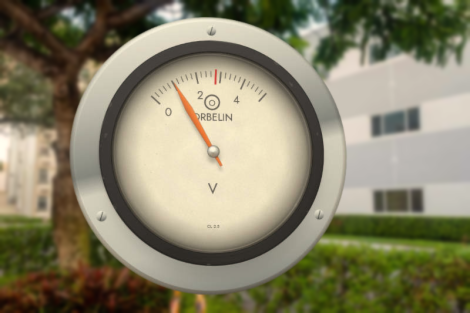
1 V
